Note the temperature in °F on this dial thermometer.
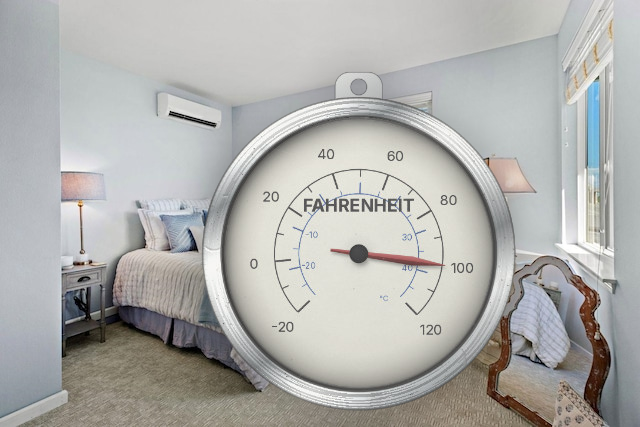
100 °F
